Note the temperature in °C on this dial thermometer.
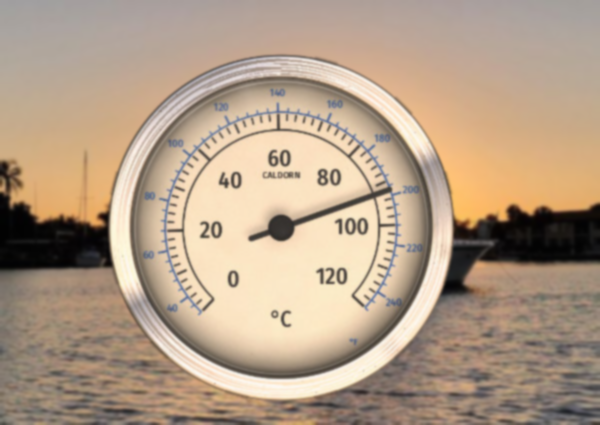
92 °C
